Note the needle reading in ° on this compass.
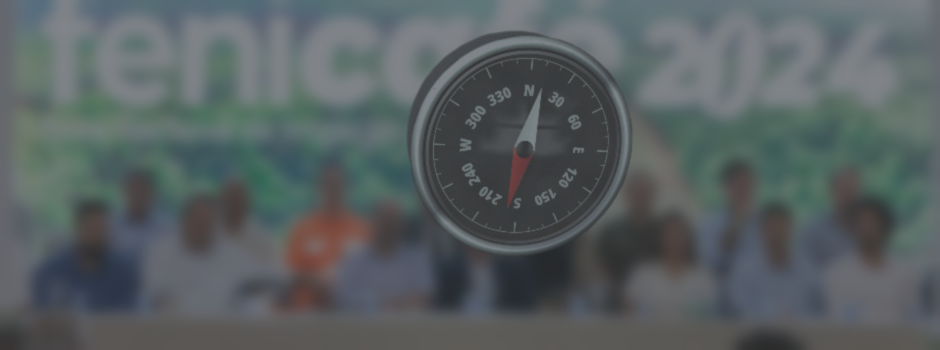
190 °
